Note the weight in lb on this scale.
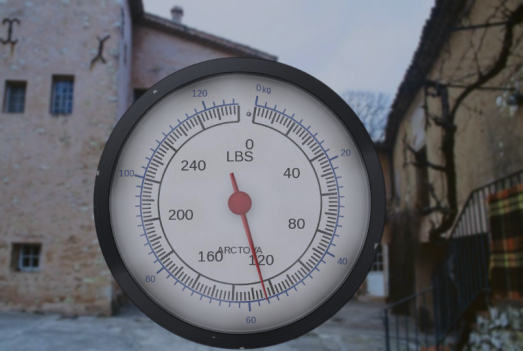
124 lb
